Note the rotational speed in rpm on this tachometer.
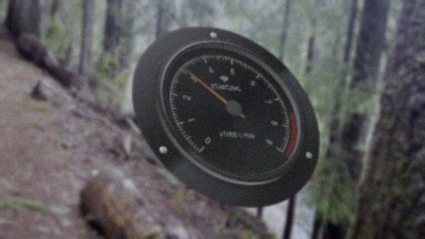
3000 rpm
